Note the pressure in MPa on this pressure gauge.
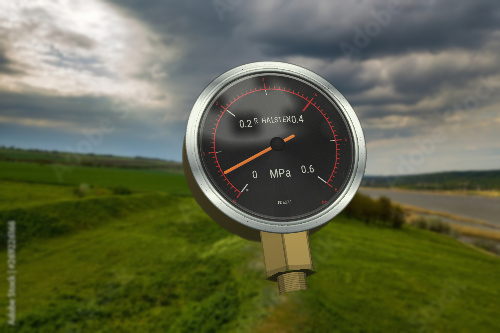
0.05 MPa
